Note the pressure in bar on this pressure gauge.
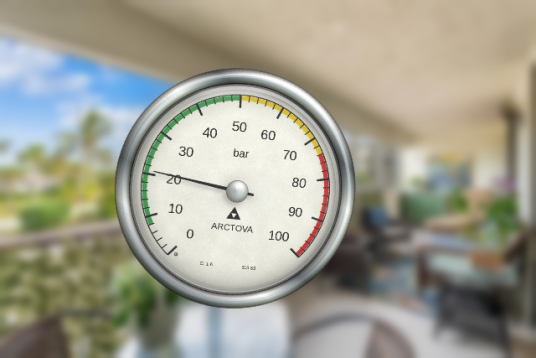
21 bar
